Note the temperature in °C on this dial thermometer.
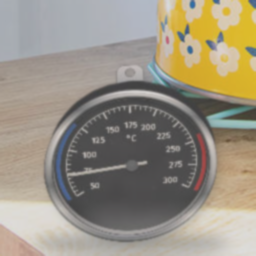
75 °C
